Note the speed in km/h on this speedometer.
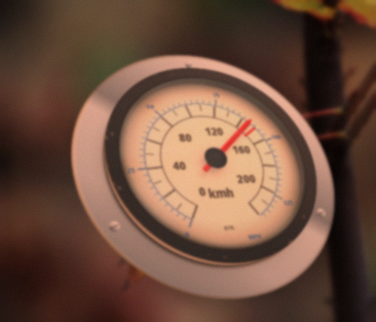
145 km/h
